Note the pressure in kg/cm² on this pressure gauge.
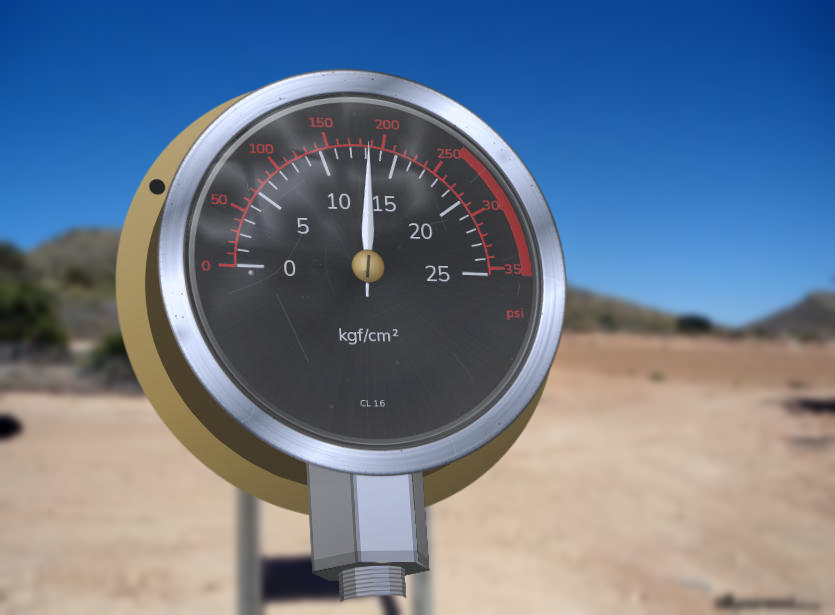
13 kg/cm²
